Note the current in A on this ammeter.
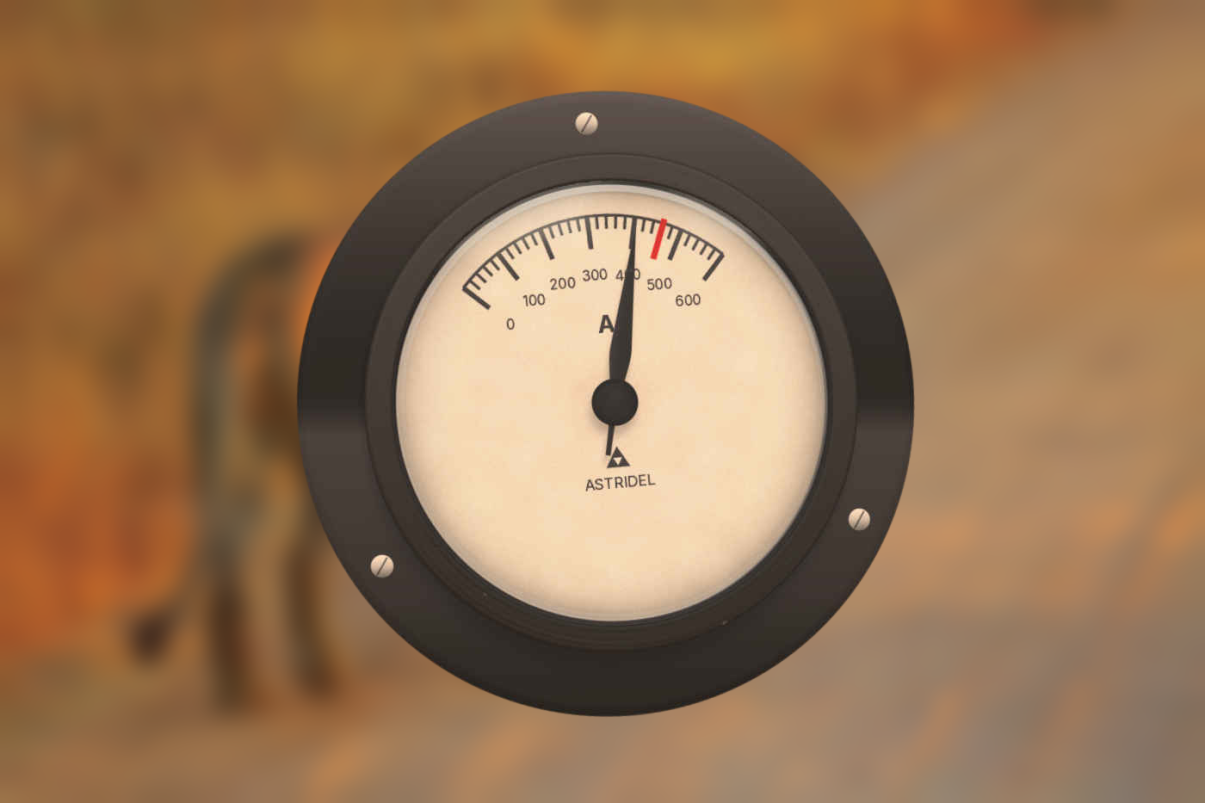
400 A
